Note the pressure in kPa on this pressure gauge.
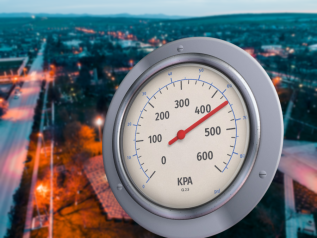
440 kPa
